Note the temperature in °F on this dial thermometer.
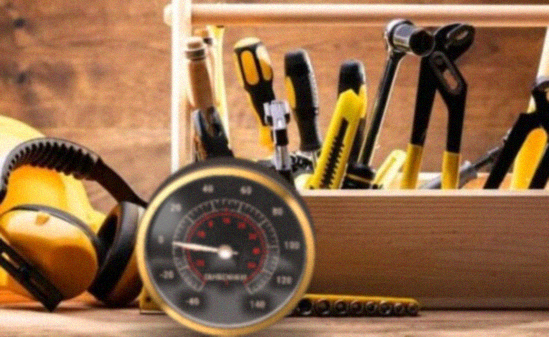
0 °F
